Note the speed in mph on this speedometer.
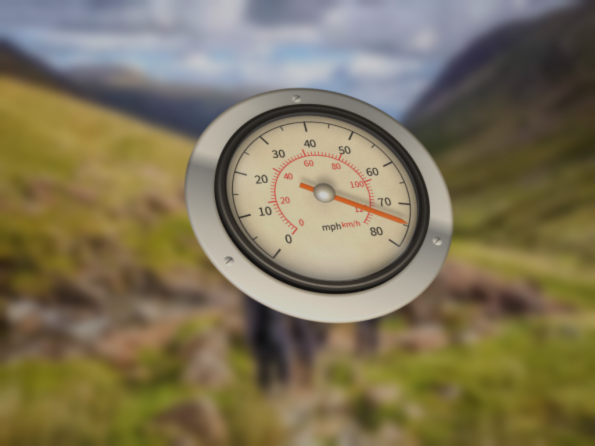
75 mph
